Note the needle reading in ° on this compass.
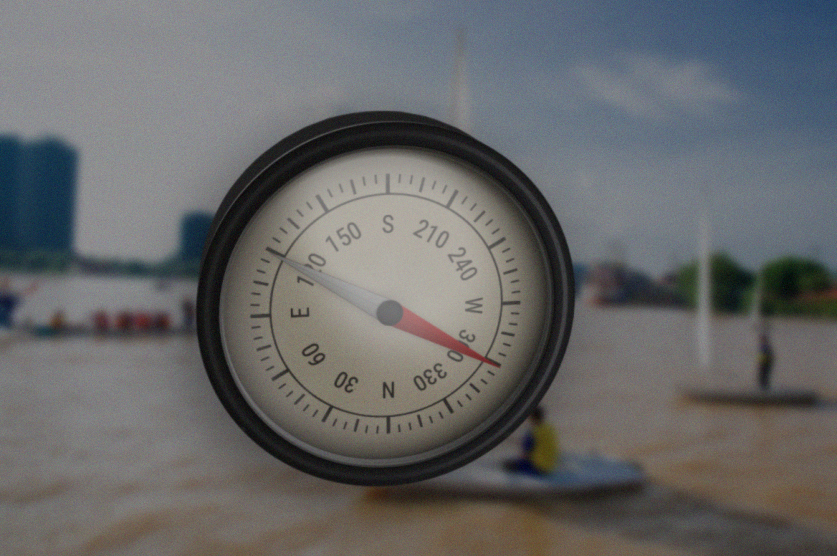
300 °
